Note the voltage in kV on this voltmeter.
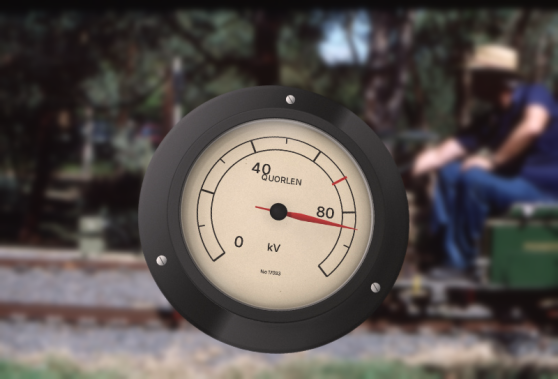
85 kV
